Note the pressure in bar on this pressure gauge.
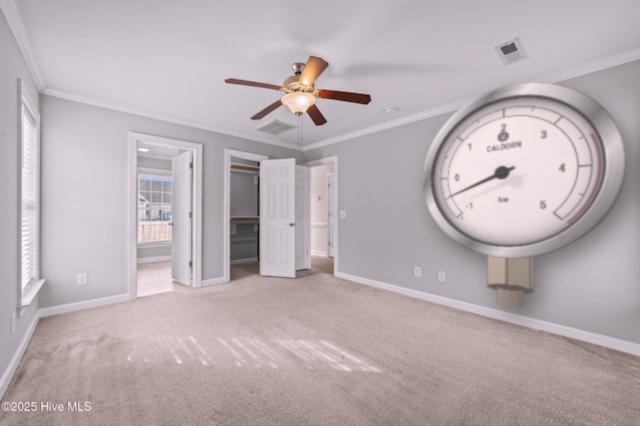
-0.5 bar
